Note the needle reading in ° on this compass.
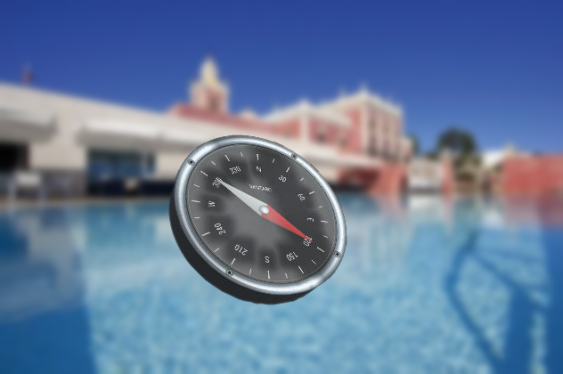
120 °
